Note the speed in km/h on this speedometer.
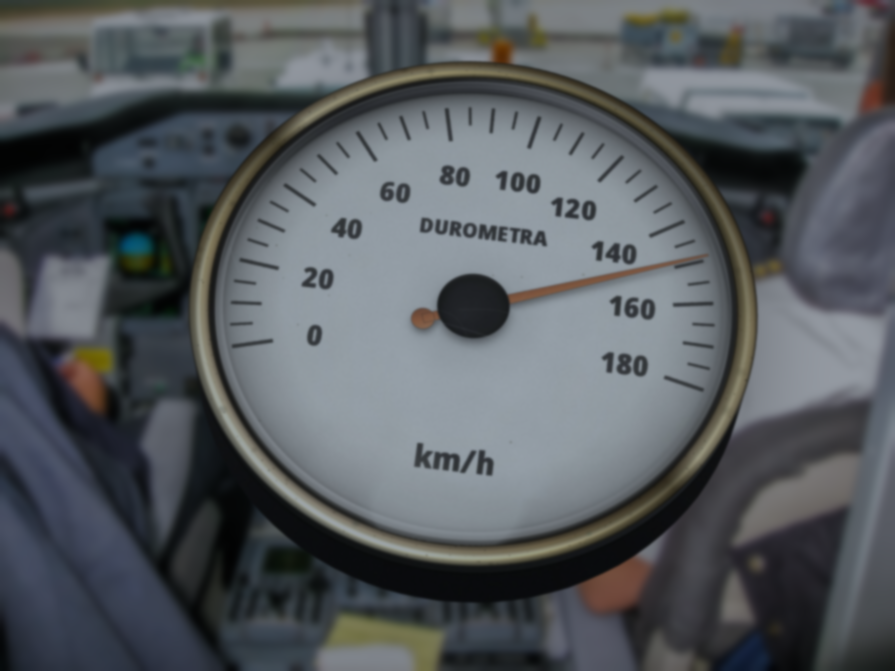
150 km/h
